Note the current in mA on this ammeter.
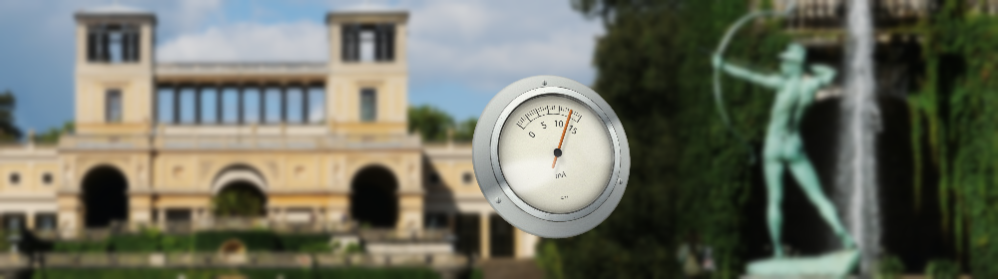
12.5 mA
